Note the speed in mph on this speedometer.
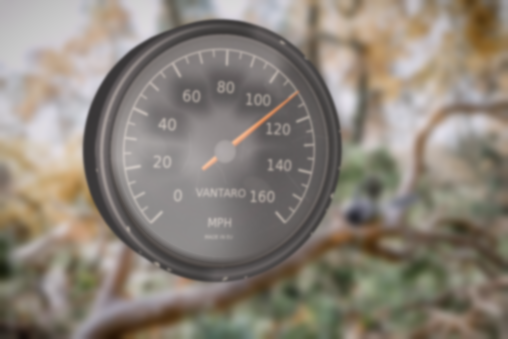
110 mph
